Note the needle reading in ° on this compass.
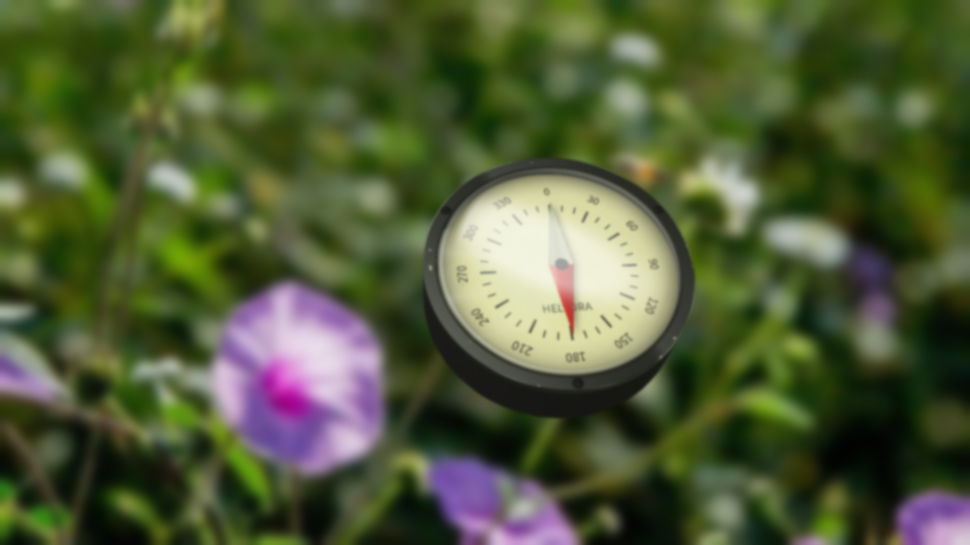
180 °
